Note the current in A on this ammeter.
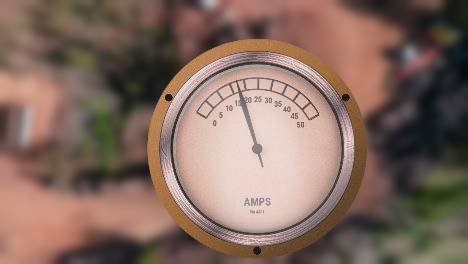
17.5 A
